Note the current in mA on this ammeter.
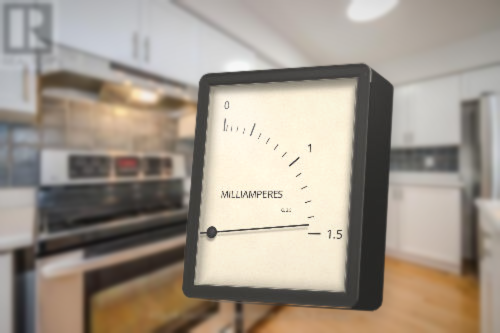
1.45 mA
